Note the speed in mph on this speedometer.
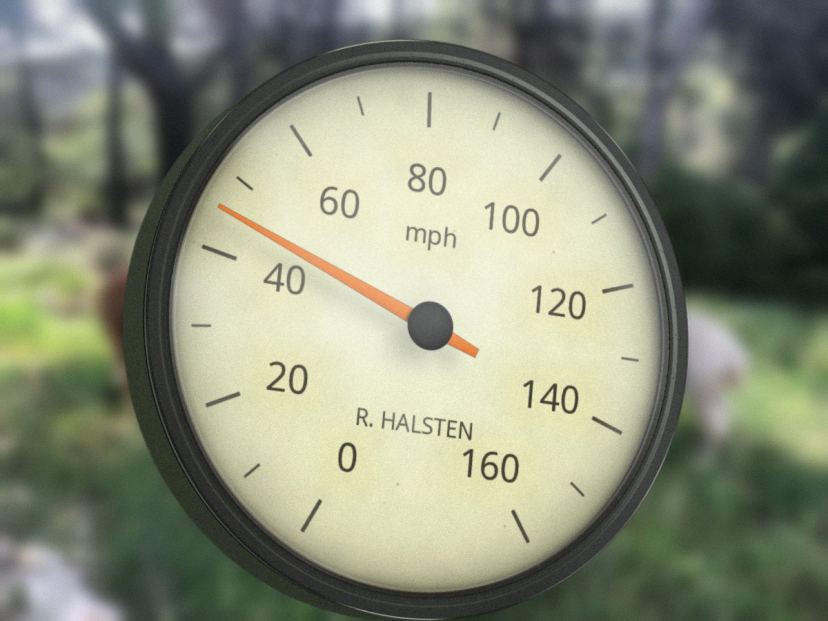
45 mph
